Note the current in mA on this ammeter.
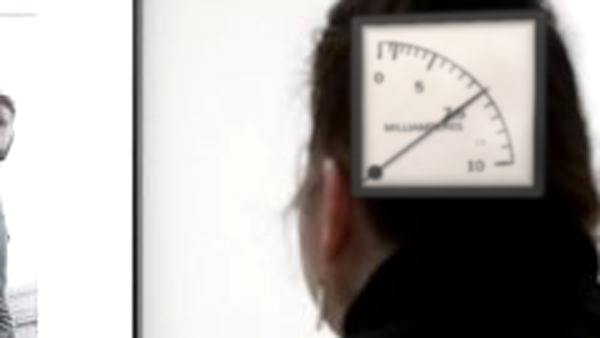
7.5 mA
